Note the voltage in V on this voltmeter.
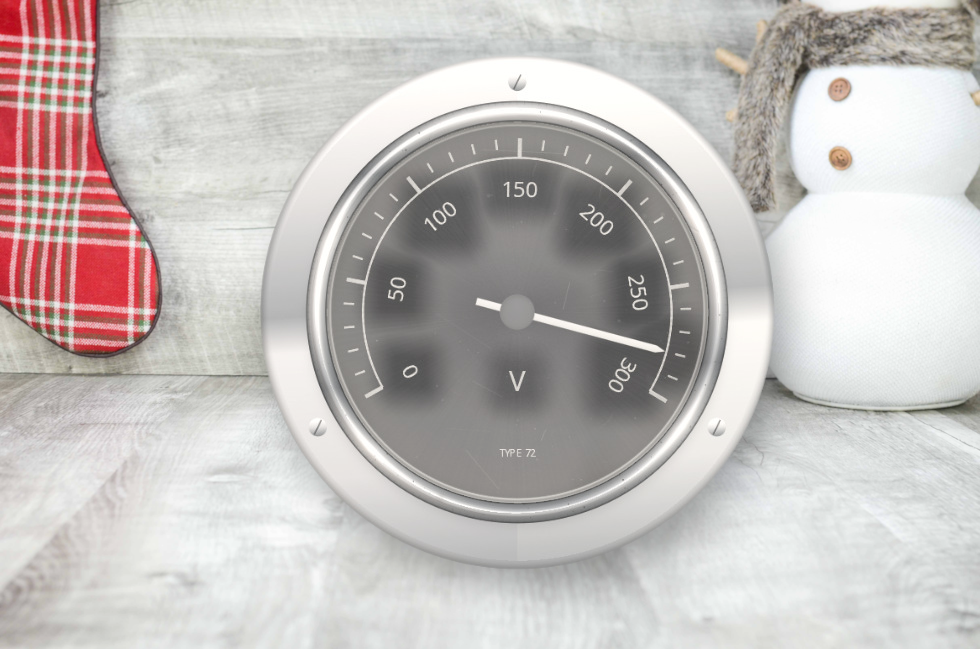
280 V
